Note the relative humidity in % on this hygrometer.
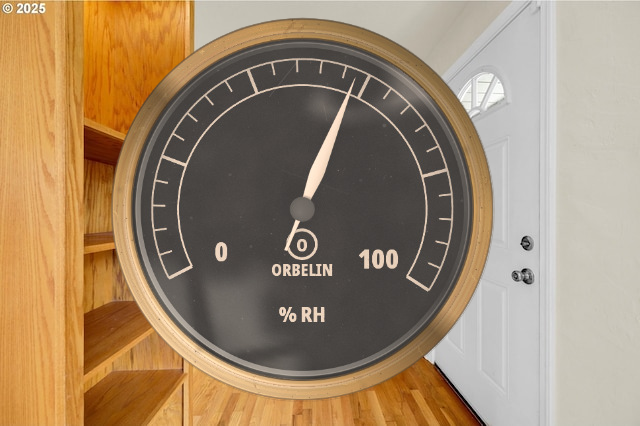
58 %
